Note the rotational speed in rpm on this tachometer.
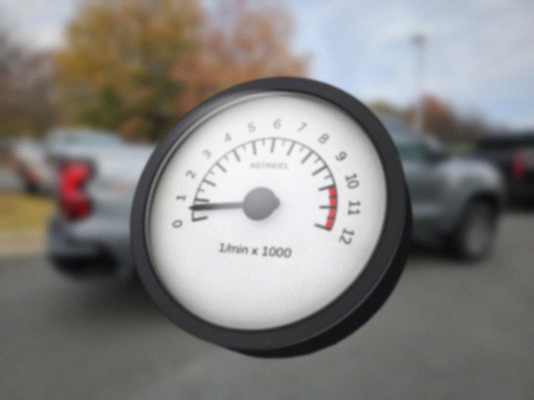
500 rpm
